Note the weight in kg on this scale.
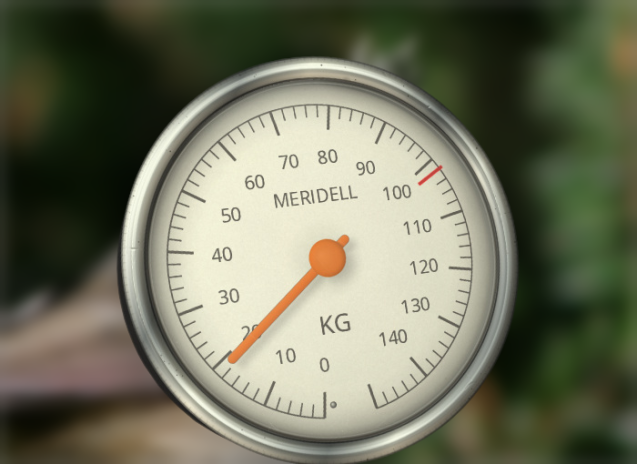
19 kg
